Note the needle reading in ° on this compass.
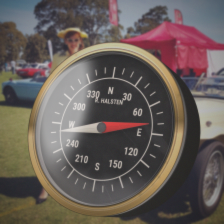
80 °
